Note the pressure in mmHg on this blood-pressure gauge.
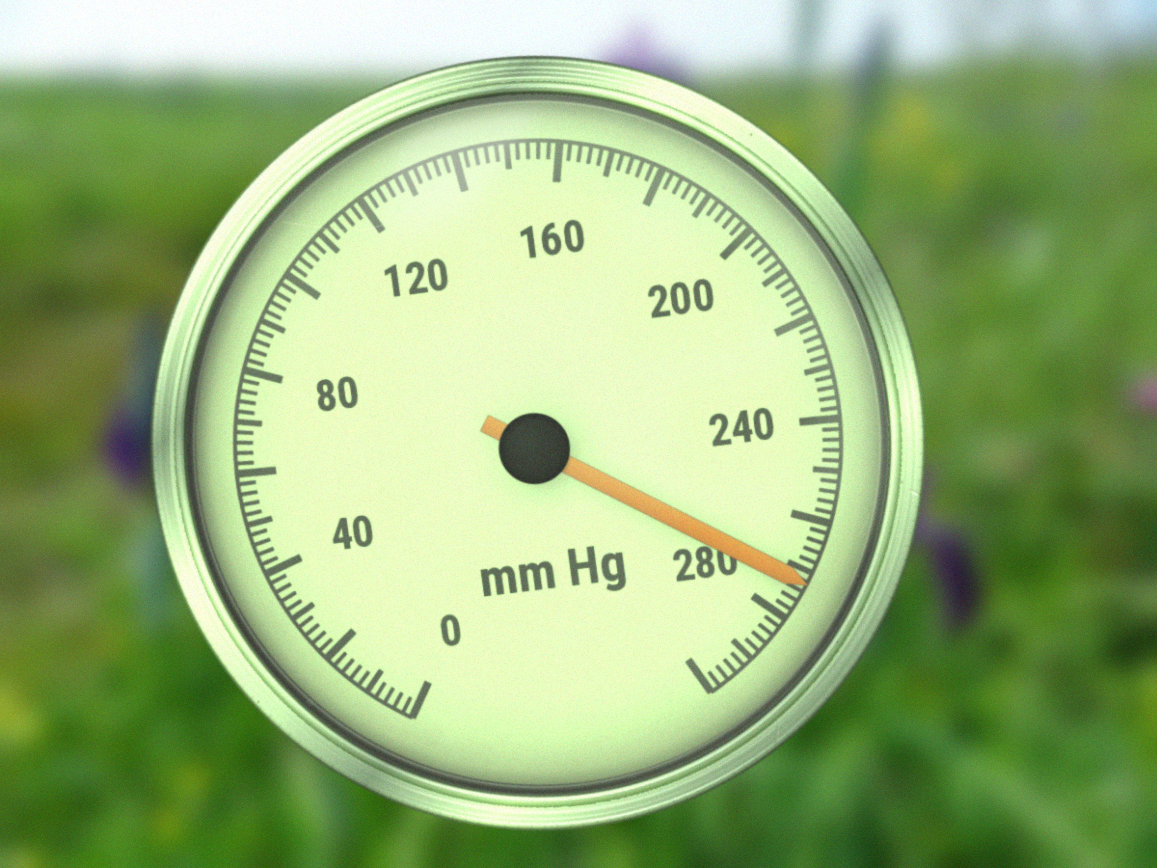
272 mmHg
